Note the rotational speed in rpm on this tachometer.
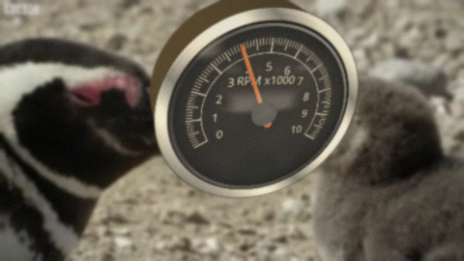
4000 rpm
